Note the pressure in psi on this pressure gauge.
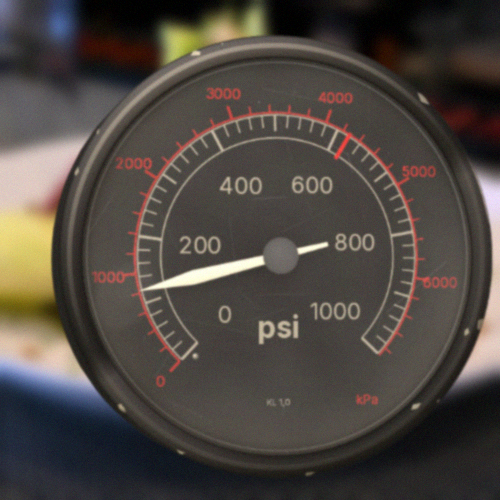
120 psi
